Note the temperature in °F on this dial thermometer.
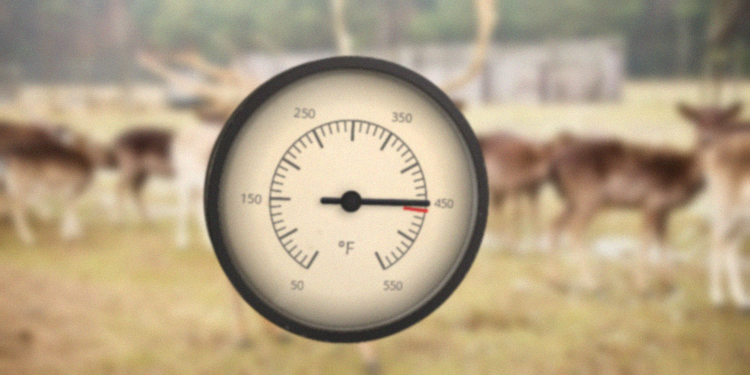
450 °F
